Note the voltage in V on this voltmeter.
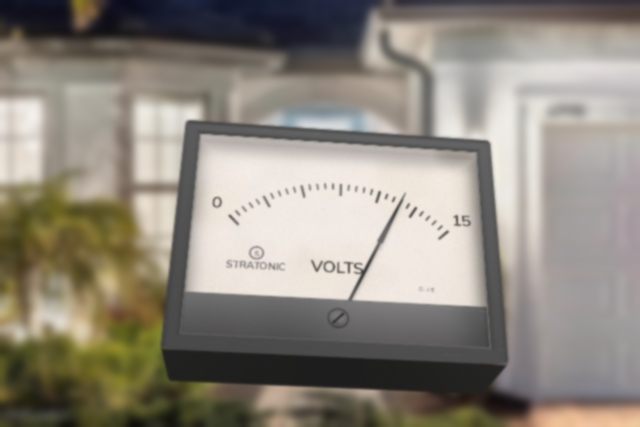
11.5 V
